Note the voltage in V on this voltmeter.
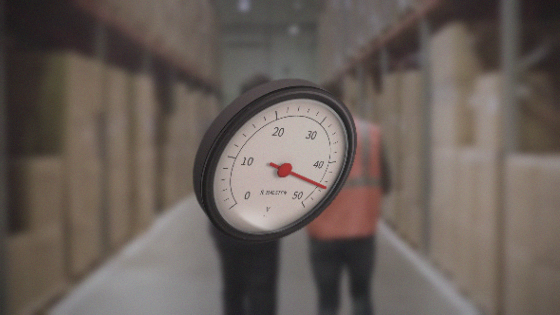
45 V
